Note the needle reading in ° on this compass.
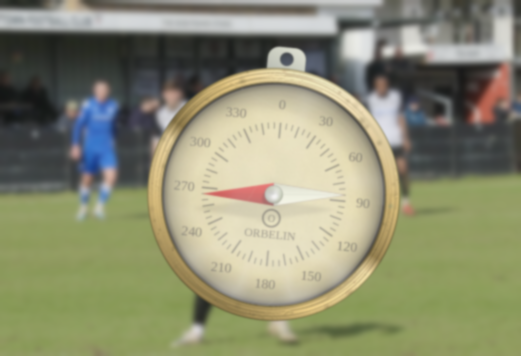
265 °
